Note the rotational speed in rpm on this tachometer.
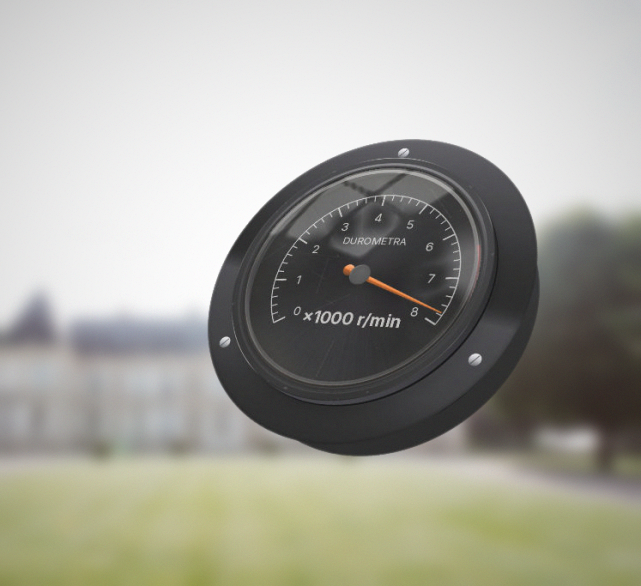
7800 rpm
